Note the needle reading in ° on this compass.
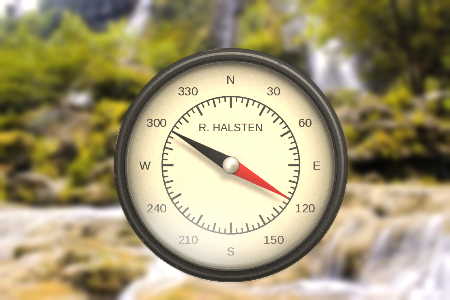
120 °
